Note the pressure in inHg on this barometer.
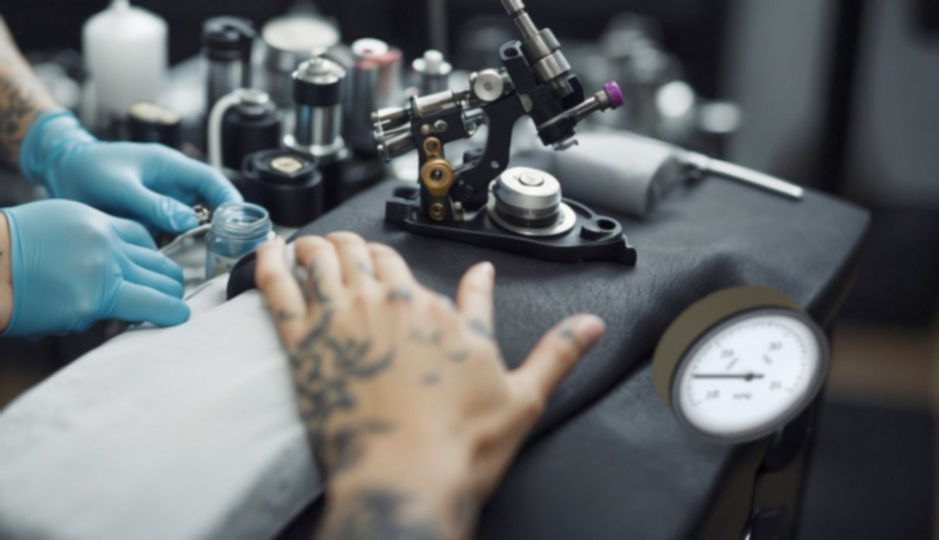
28.5 inHg
